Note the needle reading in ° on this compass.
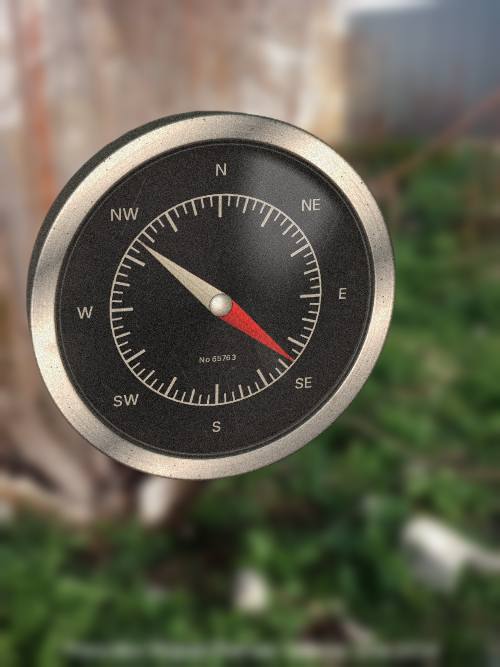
130 °
